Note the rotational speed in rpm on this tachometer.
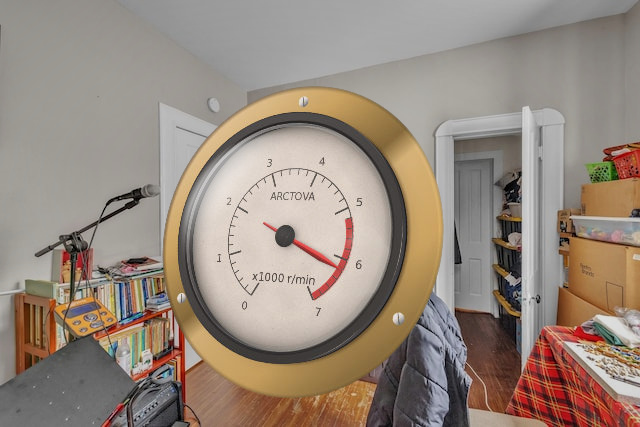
6200 rpm
